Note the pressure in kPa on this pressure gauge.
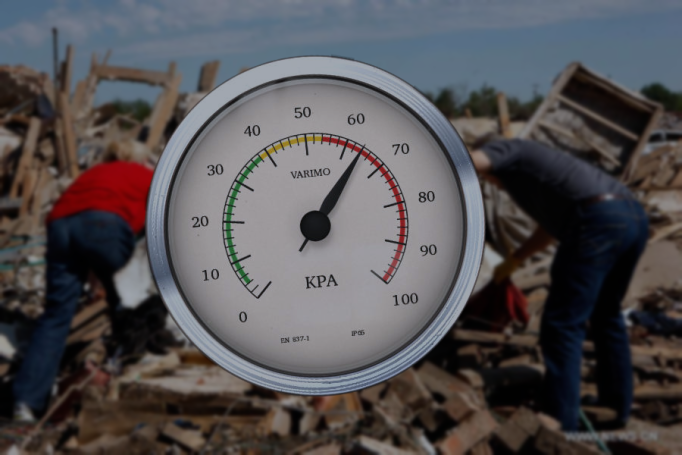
64 kPa
